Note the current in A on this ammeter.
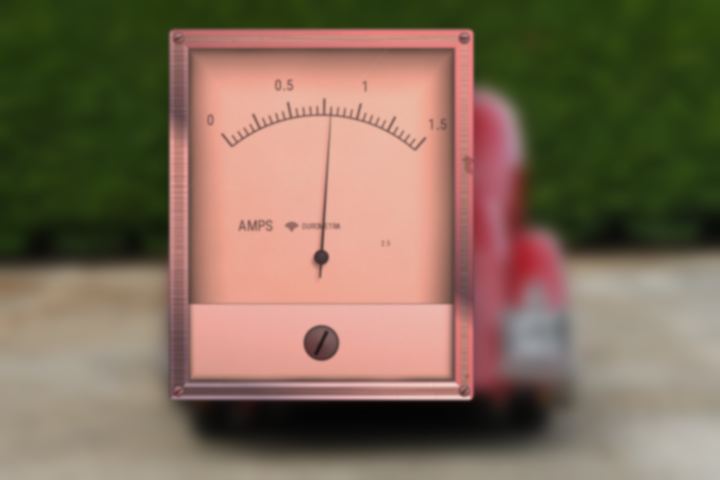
0.8 A
